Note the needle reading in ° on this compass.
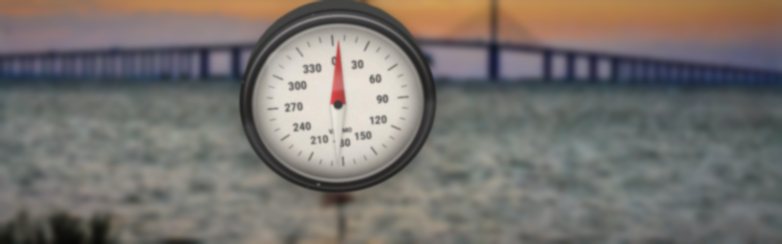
5 °
